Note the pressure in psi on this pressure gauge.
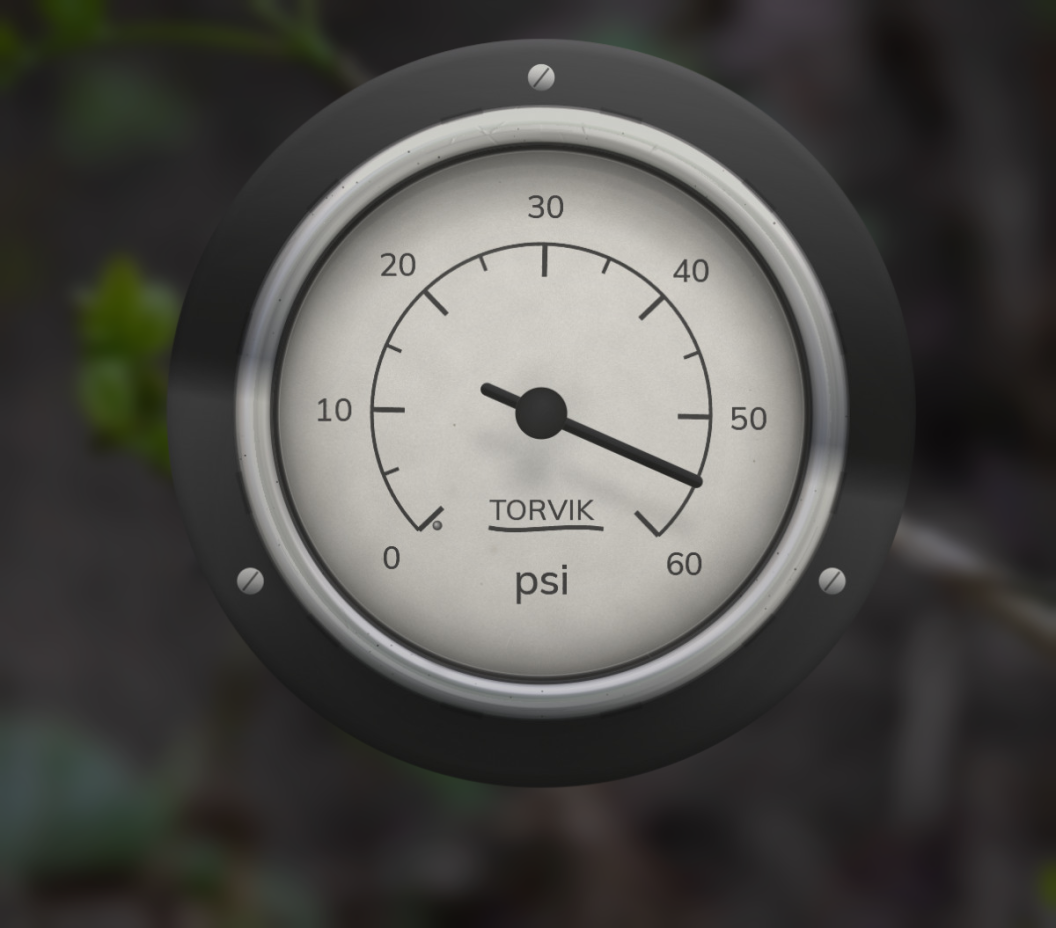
55 psi
